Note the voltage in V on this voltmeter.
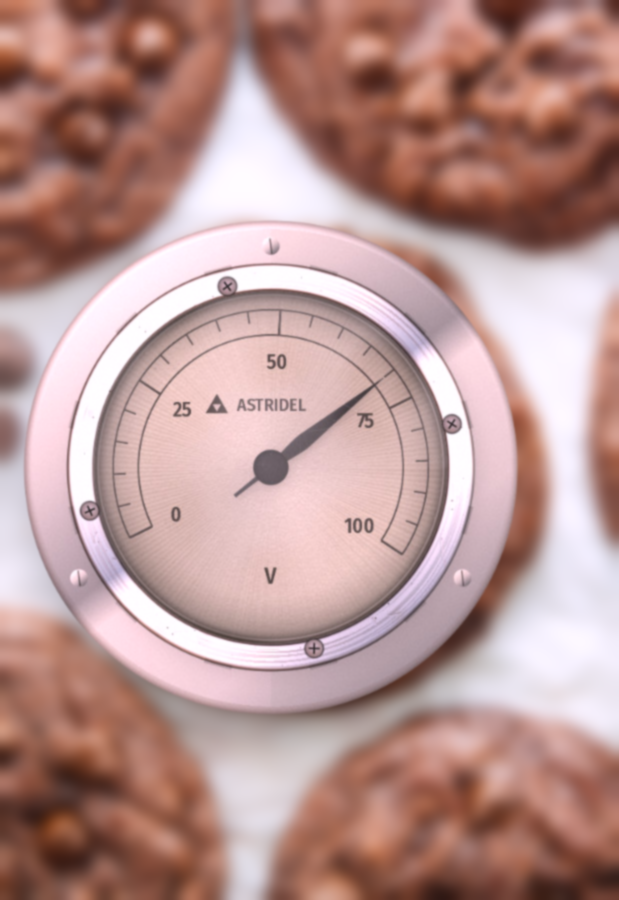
70 V
